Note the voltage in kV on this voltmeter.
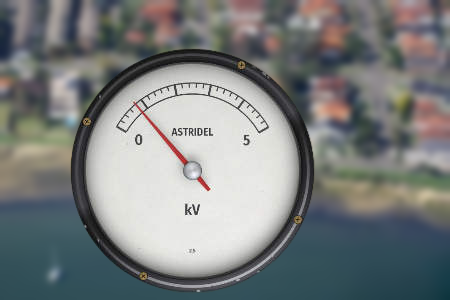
0.8 kV
